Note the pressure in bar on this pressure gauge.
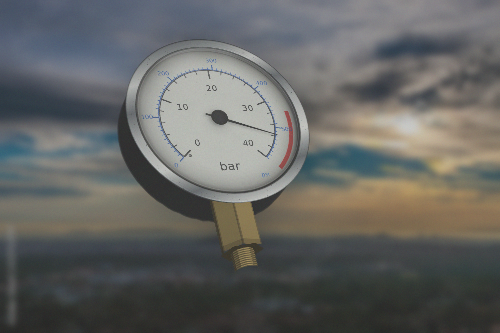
36 bar
